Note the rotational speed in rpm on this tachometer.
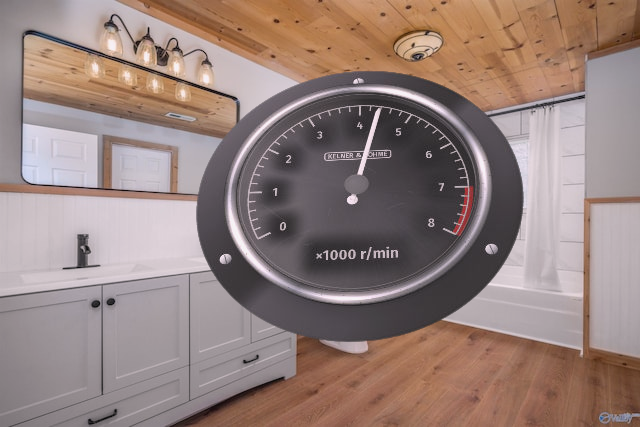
4400 rpm
